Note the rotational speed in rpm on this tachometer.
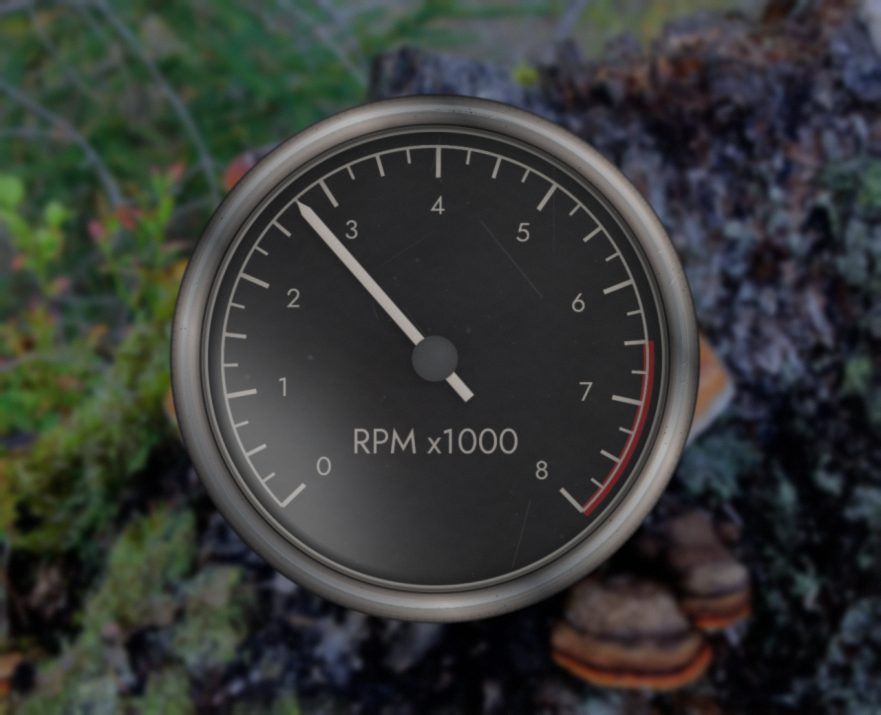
2750 rpm
